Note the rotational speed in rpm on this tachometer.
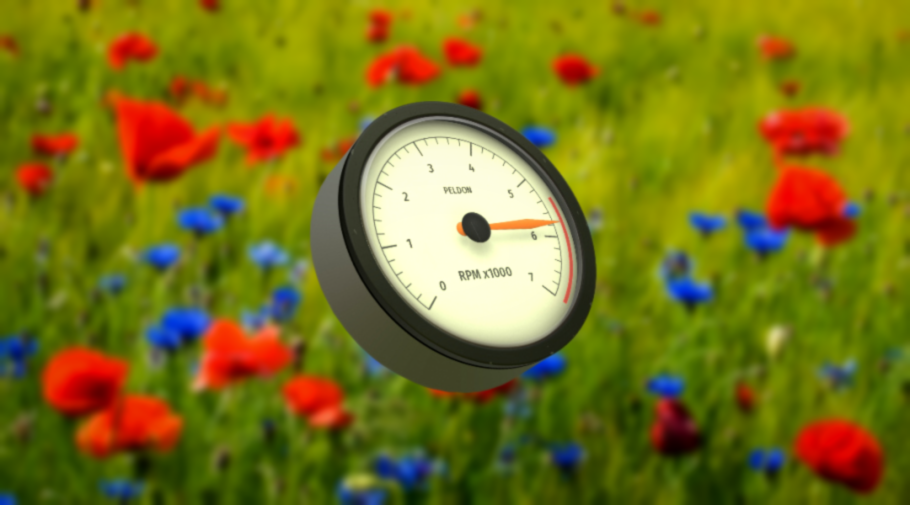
5800 rpm
